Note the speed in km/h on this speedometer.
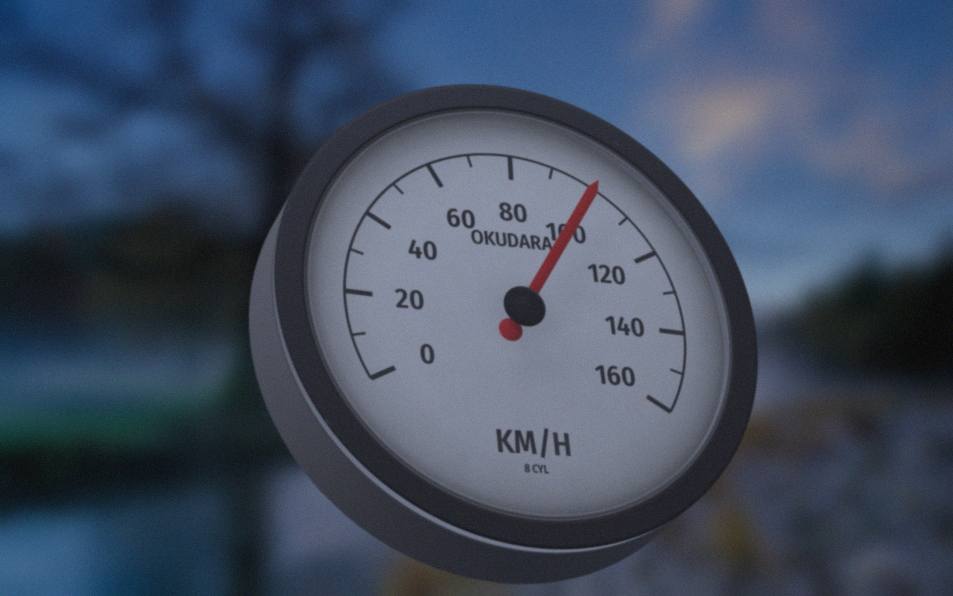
100 km/h
